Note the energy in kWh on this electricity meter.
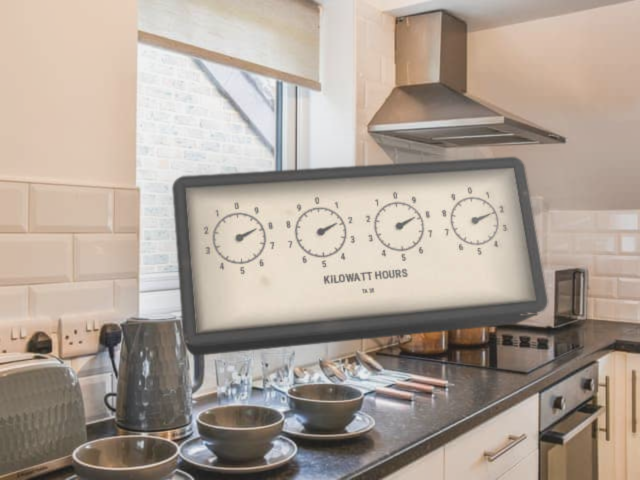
8182 kWh
